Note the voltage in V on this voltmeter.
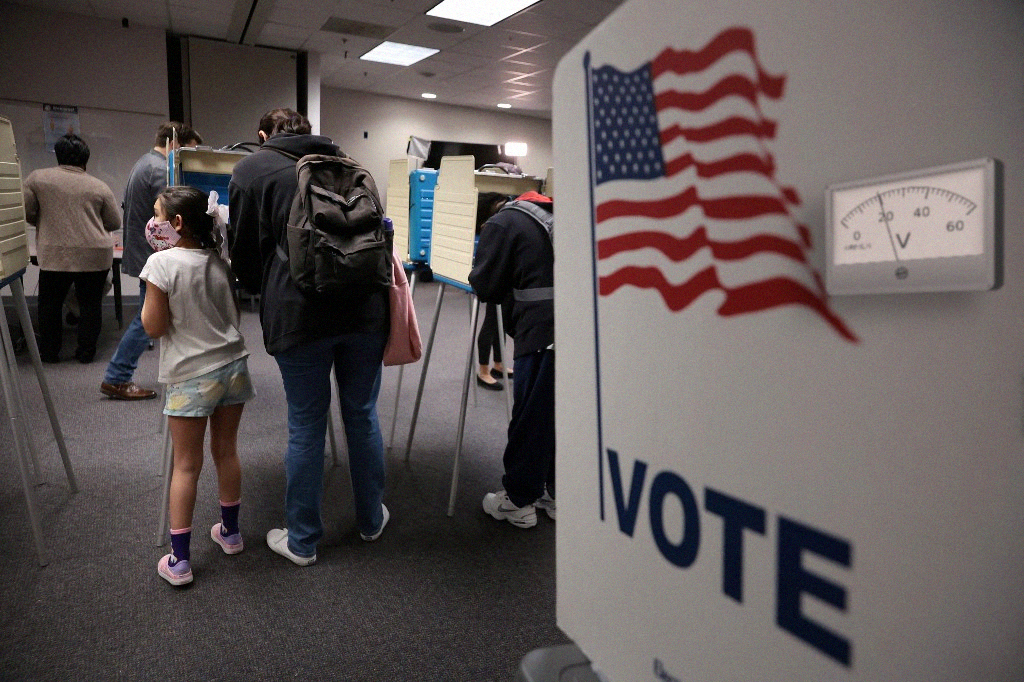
20 V
